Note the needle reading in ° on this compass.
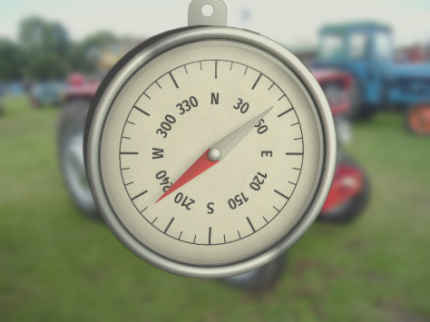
230 °
